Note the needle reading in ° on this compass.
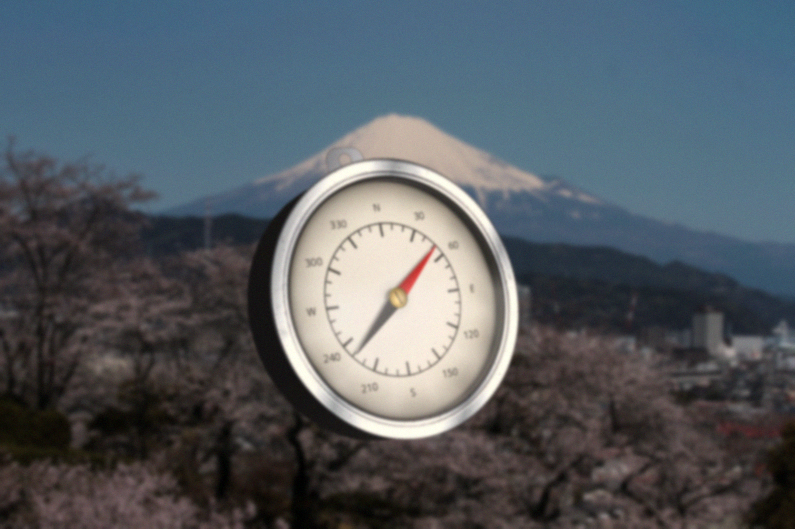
50 °
